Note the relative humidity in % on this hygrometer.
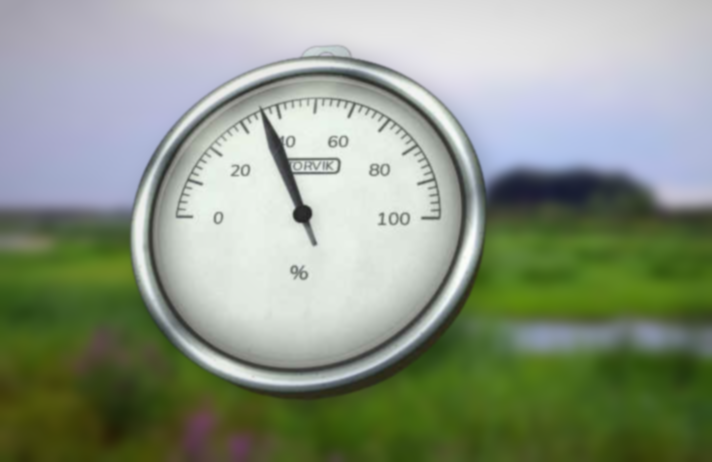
36 %
